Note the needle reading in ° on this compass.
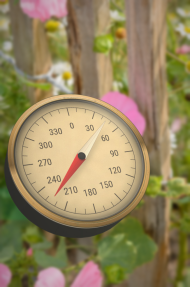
225 °
